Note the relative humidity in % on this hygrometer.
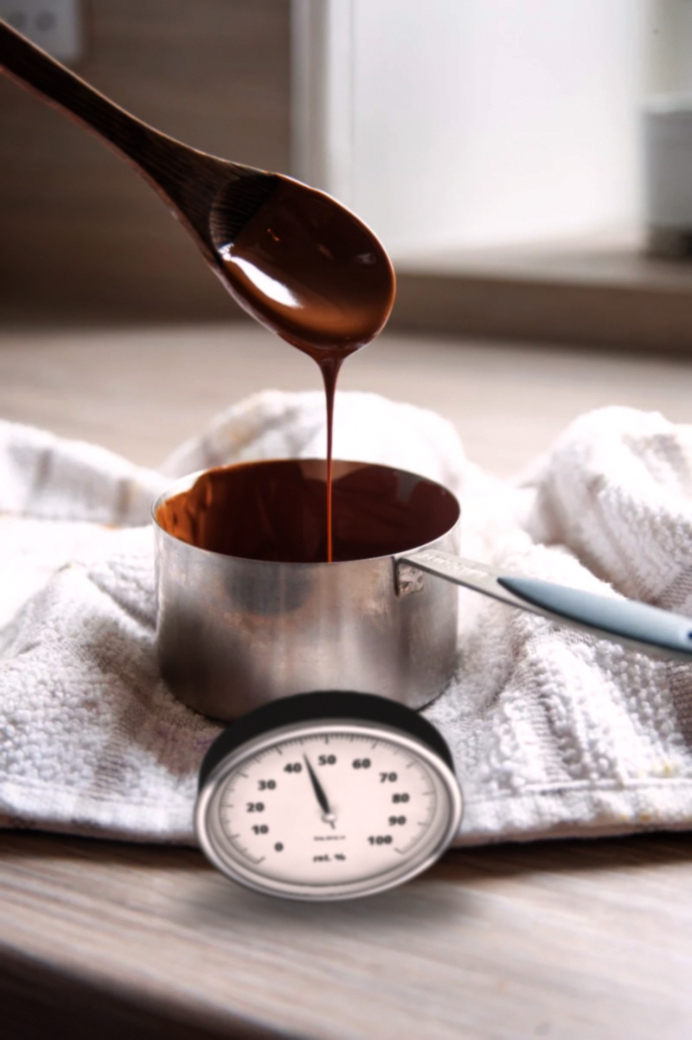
45 %
